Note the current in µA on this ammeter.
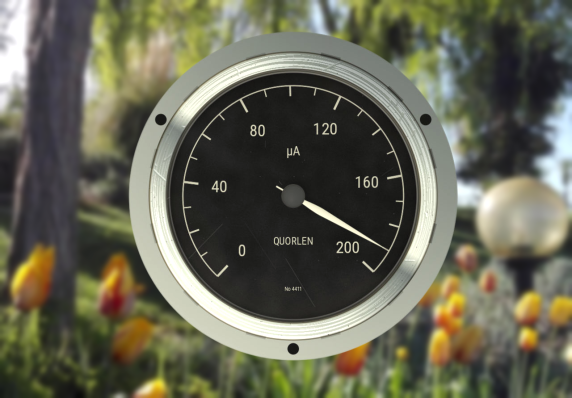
190 µA
